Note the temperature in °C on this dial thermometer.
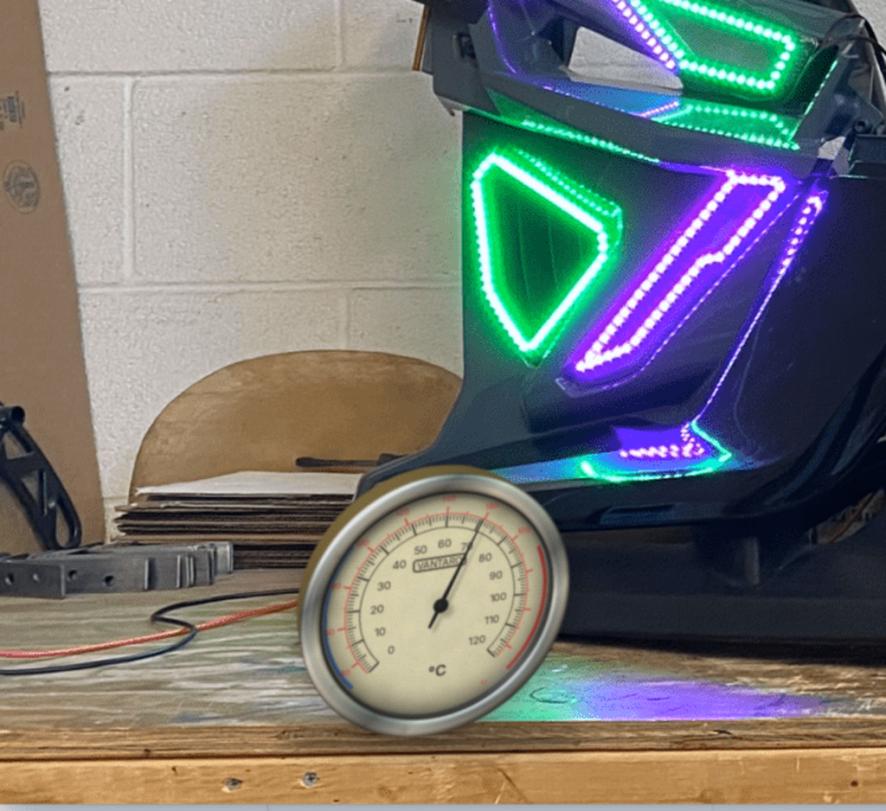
70 °C
